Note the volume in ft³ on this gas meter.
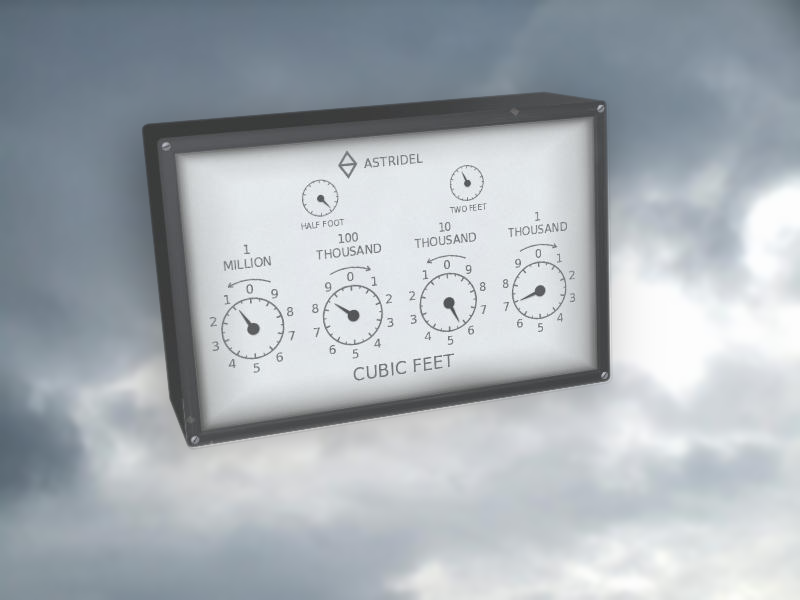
85700 ft³
